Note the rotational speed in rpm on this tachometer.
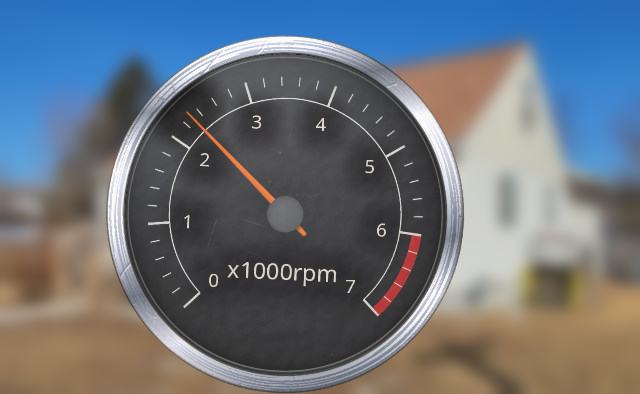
2300 rpm
